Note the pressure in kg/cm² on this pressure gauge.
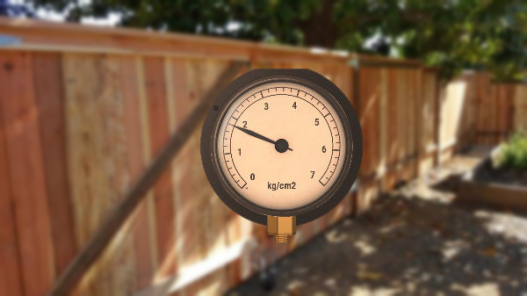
1.8 kg/cm²
